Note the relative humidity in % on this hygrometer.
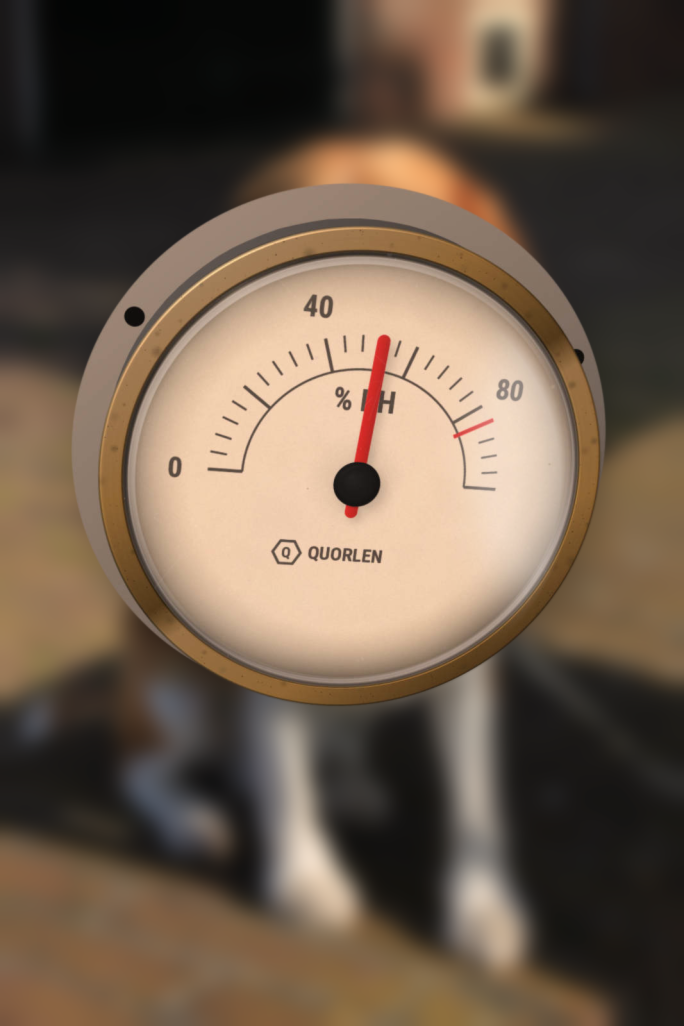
52 %
